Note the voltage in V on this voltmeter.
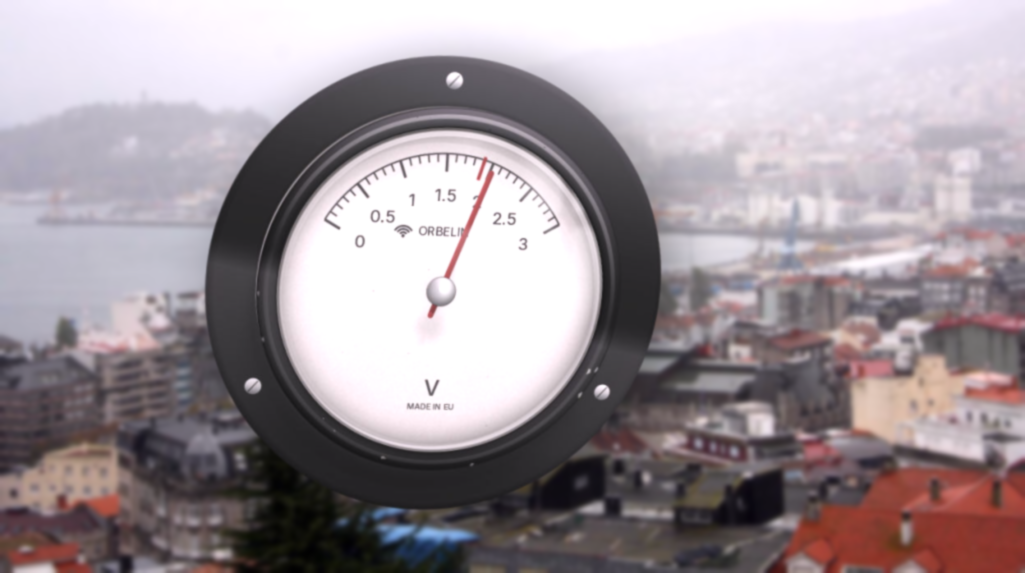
2 V
